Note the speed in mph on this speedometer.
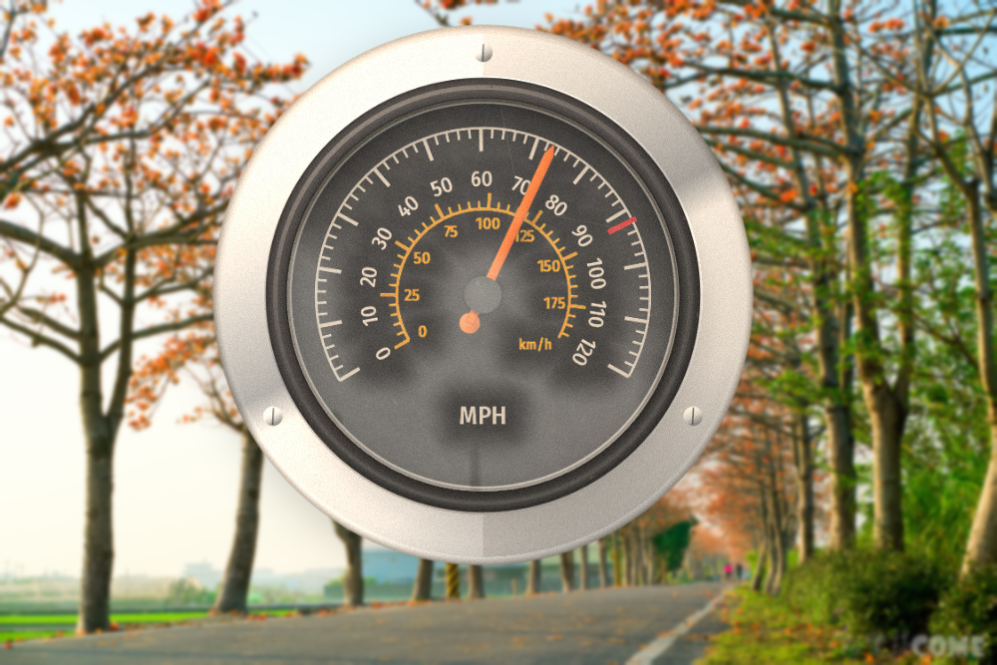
73 mph
